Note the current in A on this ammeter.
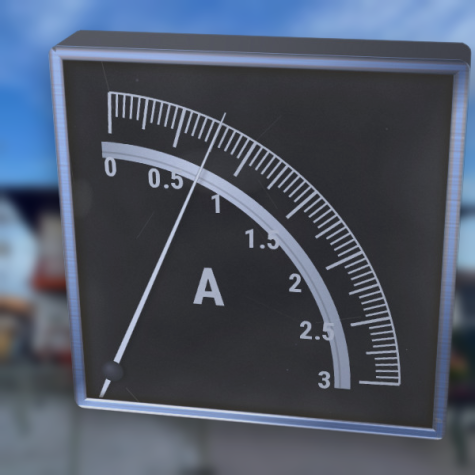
0.75 A
